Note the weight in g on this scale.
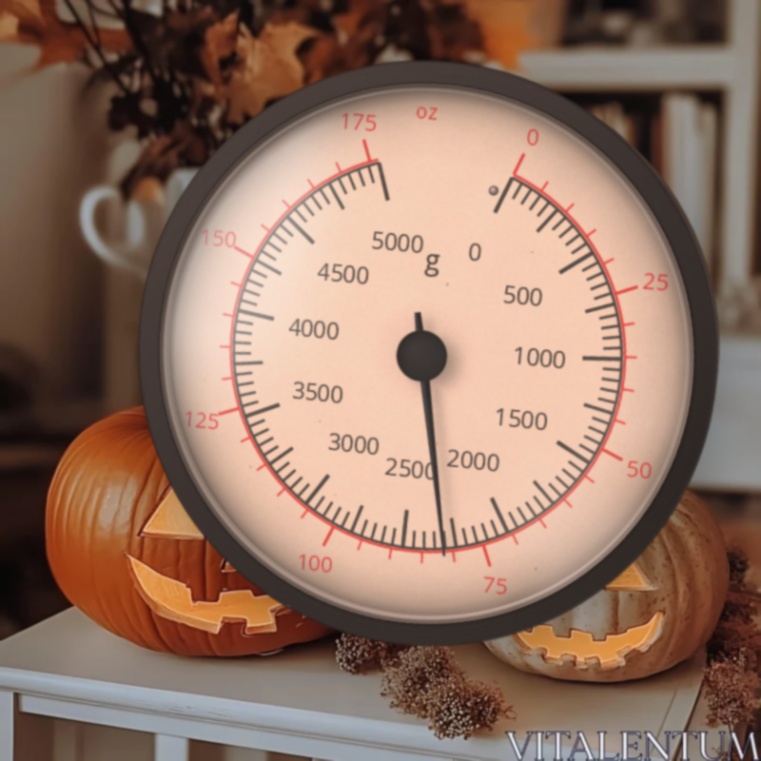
2300 g
